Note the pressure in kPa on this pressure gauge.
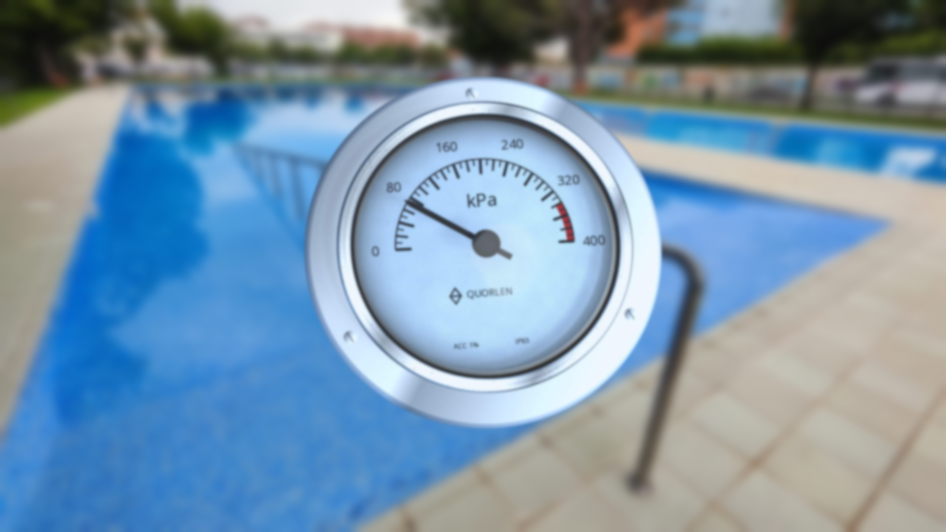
70 kPa
